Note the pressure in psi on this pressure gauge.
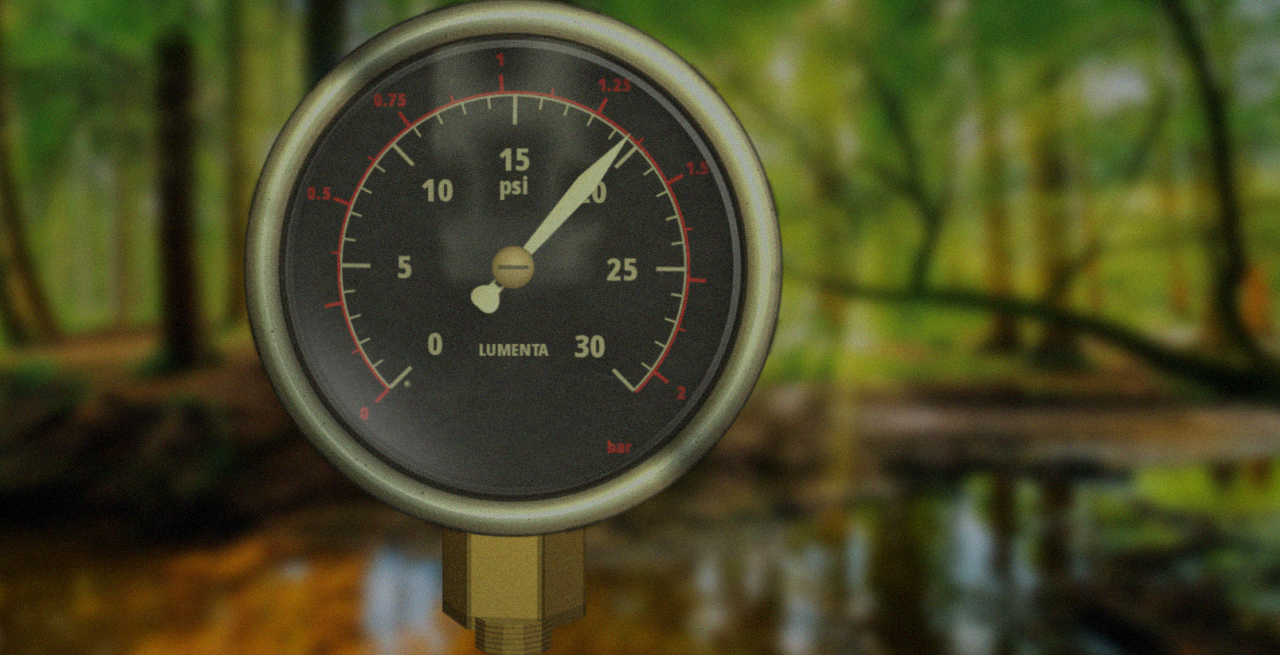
19.5 psi
